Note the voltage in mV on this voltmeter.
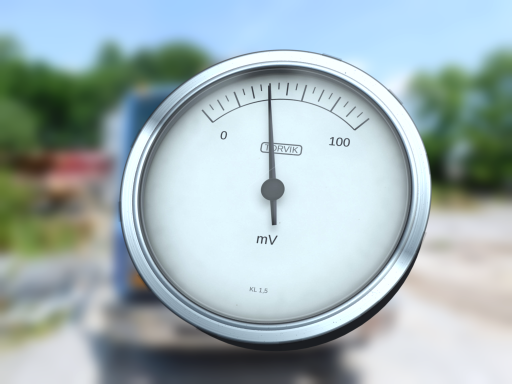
40 mV
